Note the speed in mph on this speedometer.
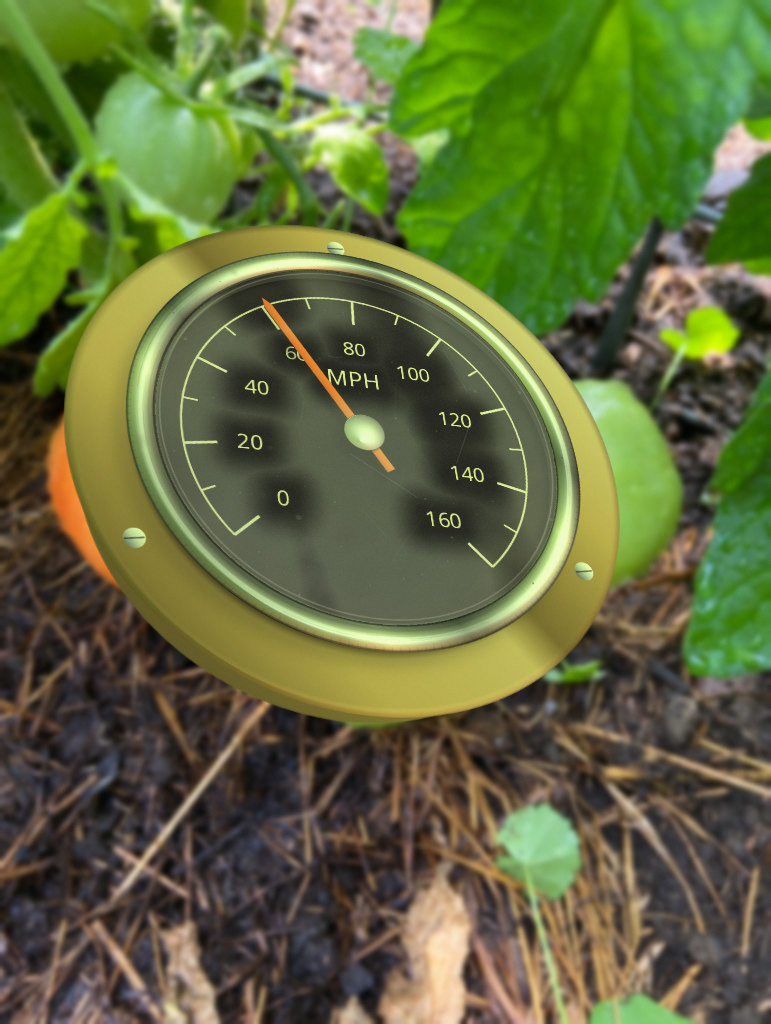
60 mph
